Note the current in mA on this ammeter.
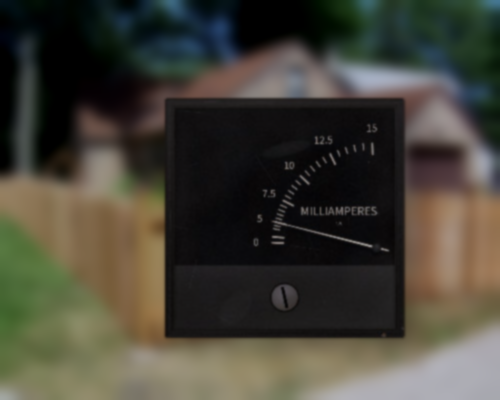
5 mA
